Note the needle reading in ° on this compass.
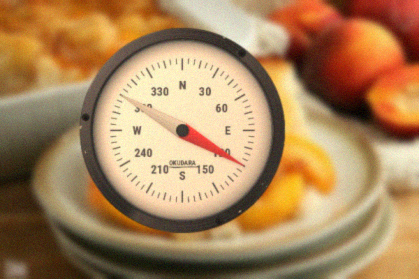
120 °
